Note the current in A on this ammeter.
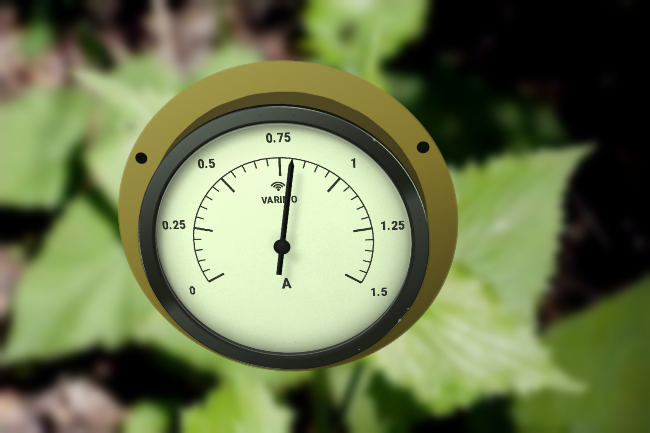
0.8 A
